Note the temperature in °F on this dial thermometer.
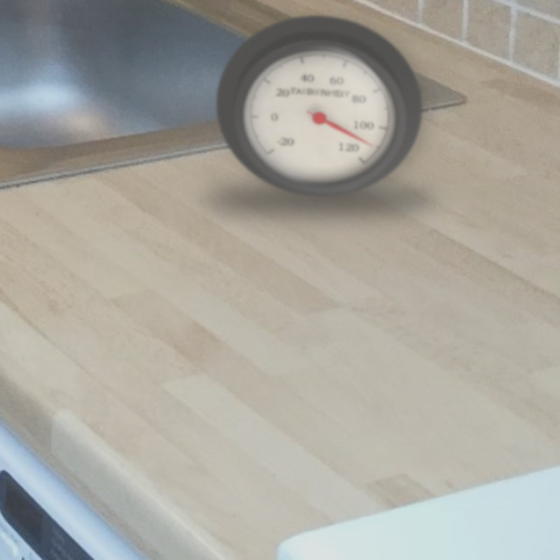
110 °F
